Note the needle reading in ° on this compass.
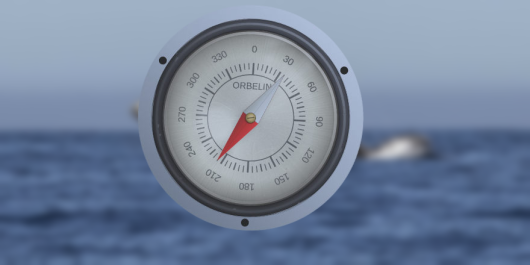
215 °
